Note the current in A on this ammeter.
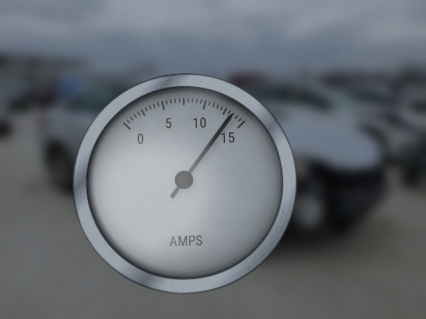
13.5 A
